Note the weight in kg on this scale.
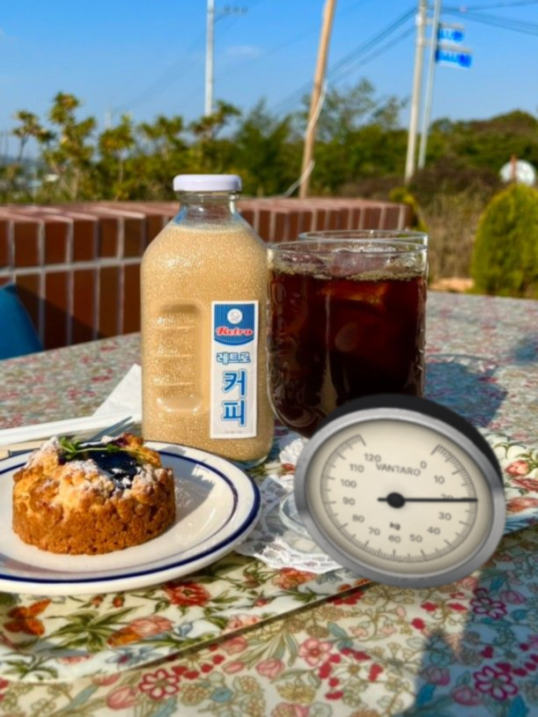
20 kg
